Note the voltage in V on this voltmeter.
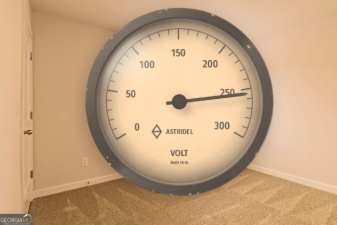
255 V
